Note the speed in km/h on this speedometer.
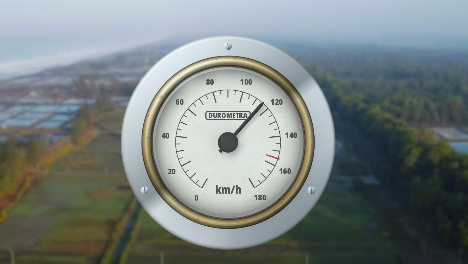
115 km/h
